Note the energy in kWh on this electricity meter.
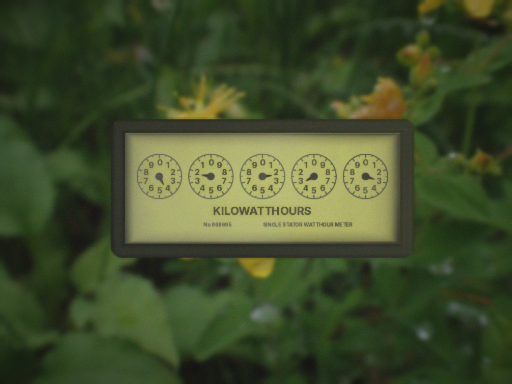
42233 kWh
